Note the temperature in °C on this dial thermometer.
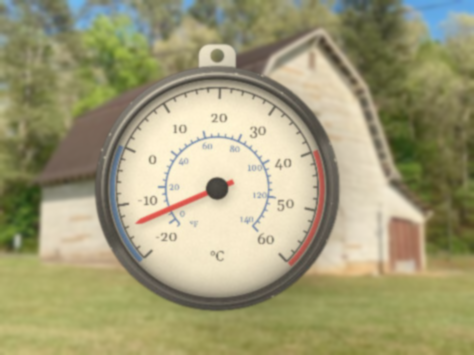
-14 °C
